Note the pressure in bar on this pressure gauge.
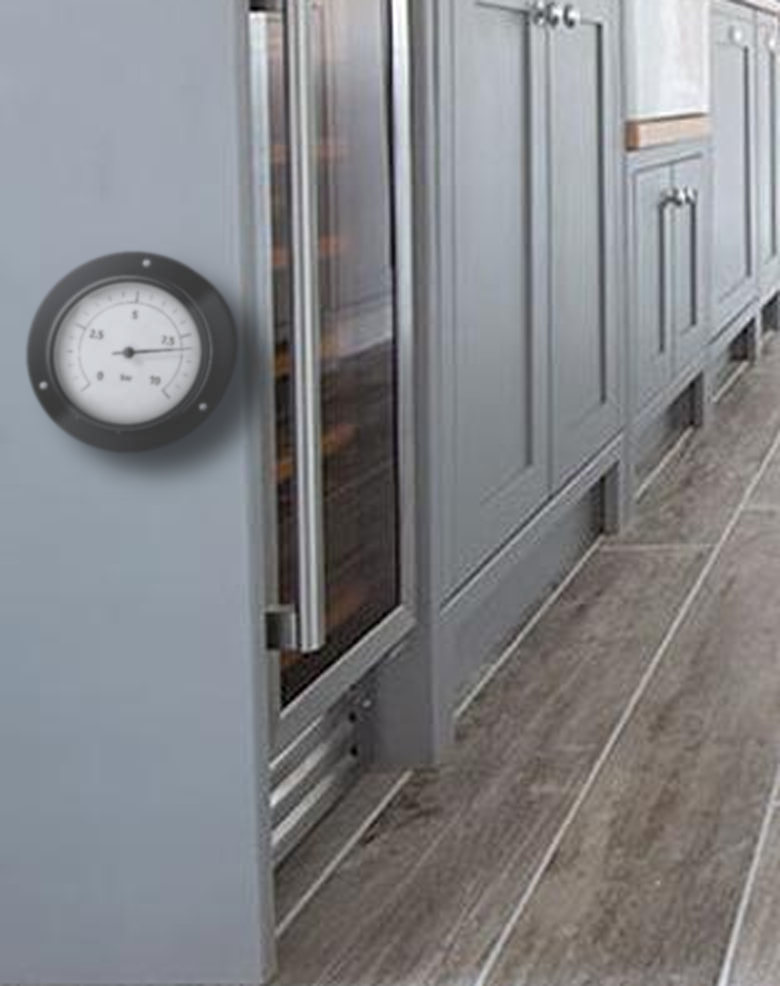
8 bar
